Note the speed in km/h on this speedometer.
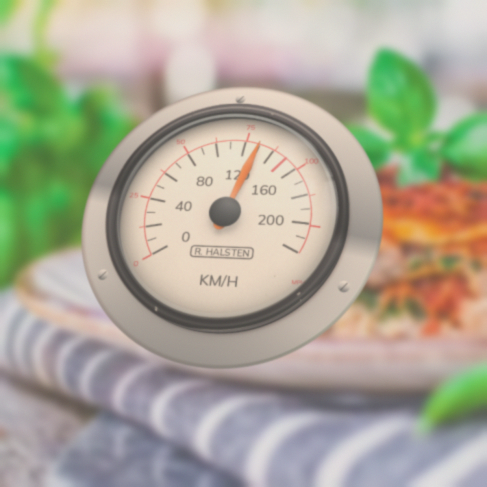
130 km/h
